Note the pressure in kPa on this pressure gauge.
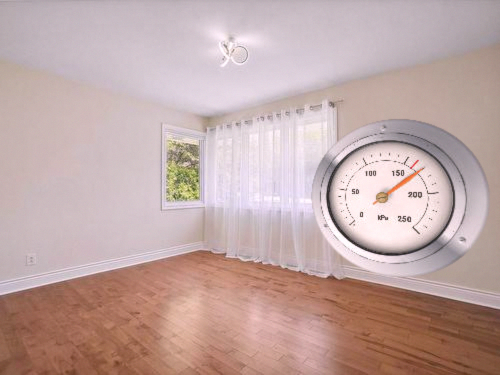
170 kPa
